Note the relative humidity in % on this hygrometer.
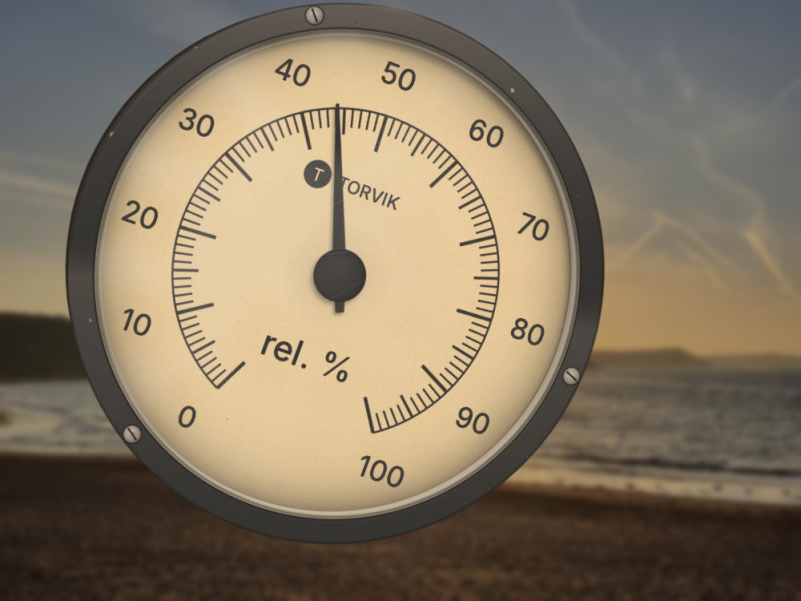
44 %
